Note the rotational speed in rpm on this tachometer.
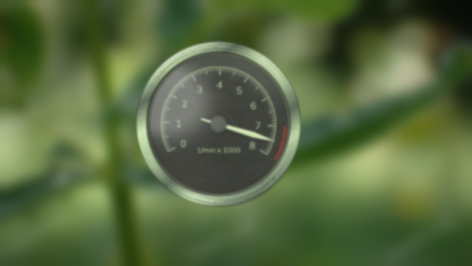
7500 rpm
